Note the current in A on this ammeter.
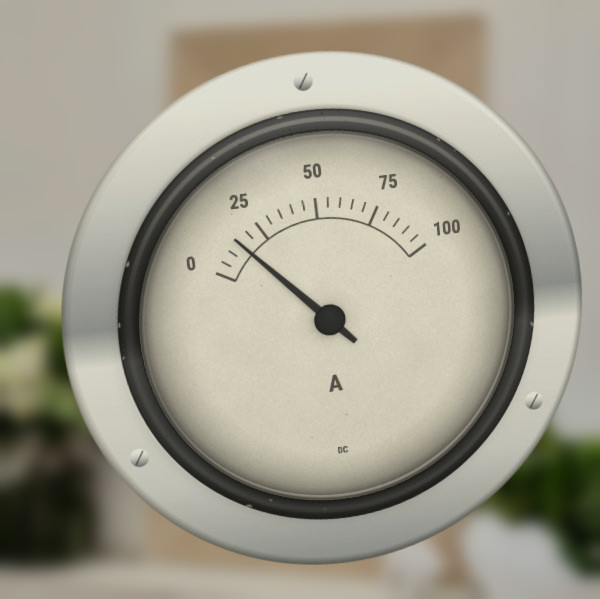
15 A
